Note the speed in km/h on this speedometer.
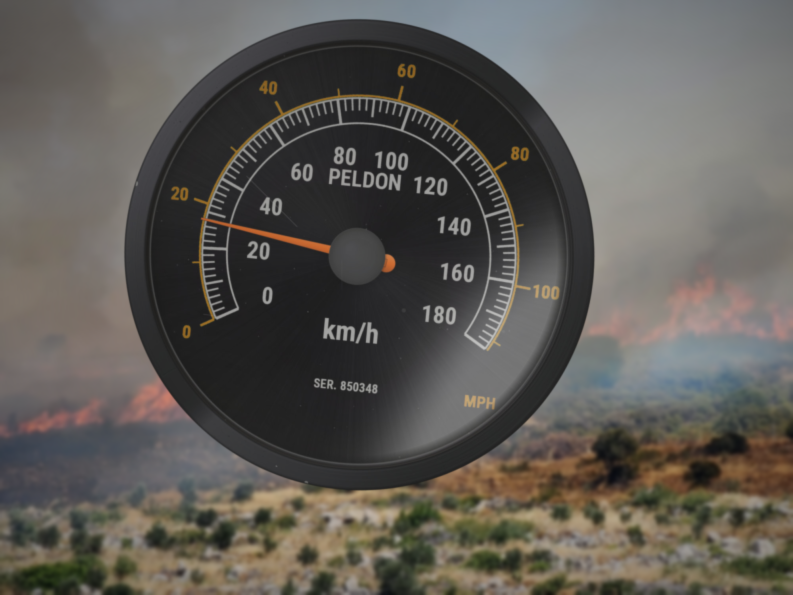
28 km/h
